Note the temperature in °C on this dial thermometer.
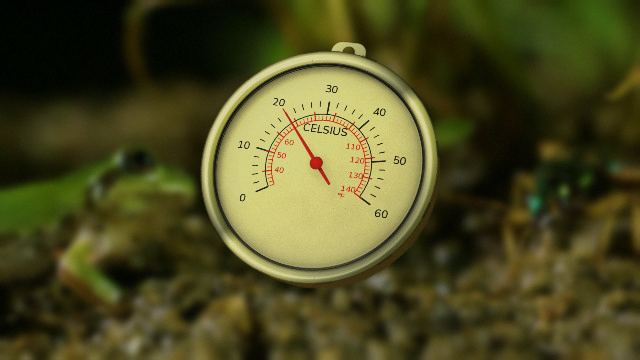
20 °C
